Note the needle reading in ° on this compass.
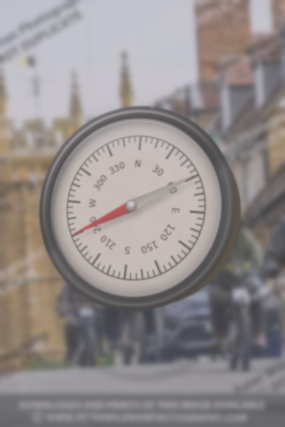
240 °
